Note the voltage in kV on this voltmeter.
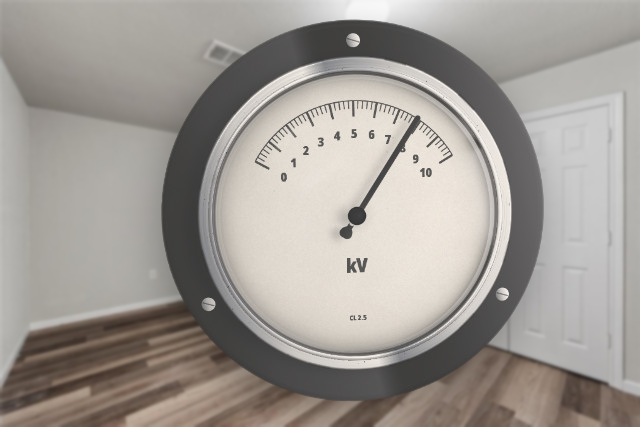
7.8 kV
